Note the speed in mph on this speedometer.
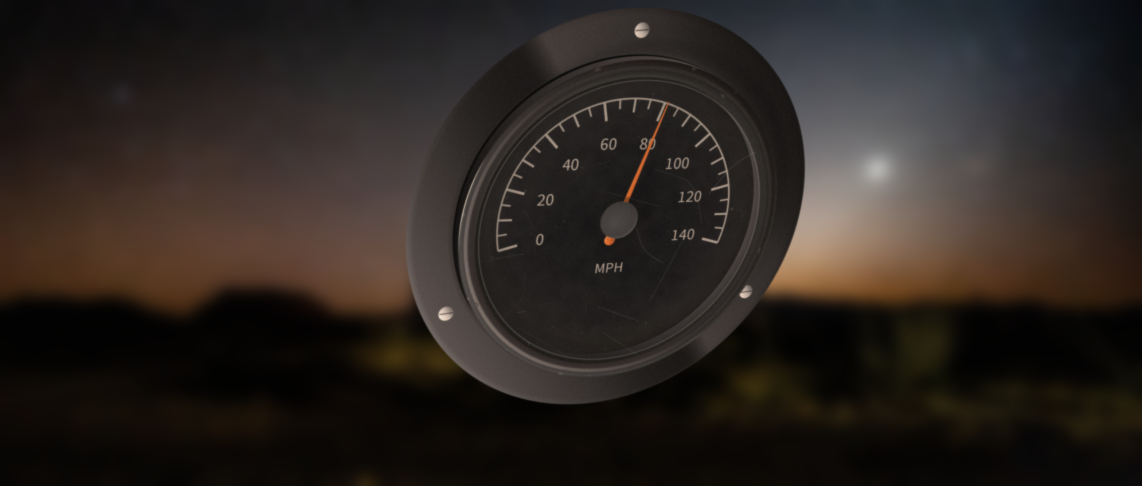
80 mph
